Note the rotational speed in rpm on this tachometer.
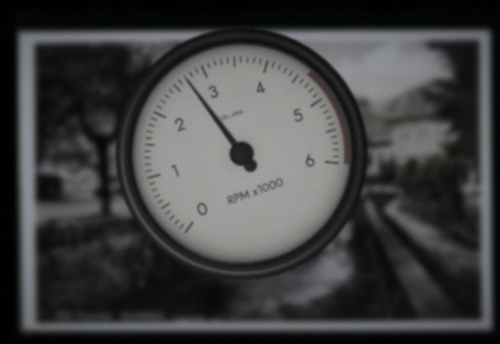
2700 rpm
